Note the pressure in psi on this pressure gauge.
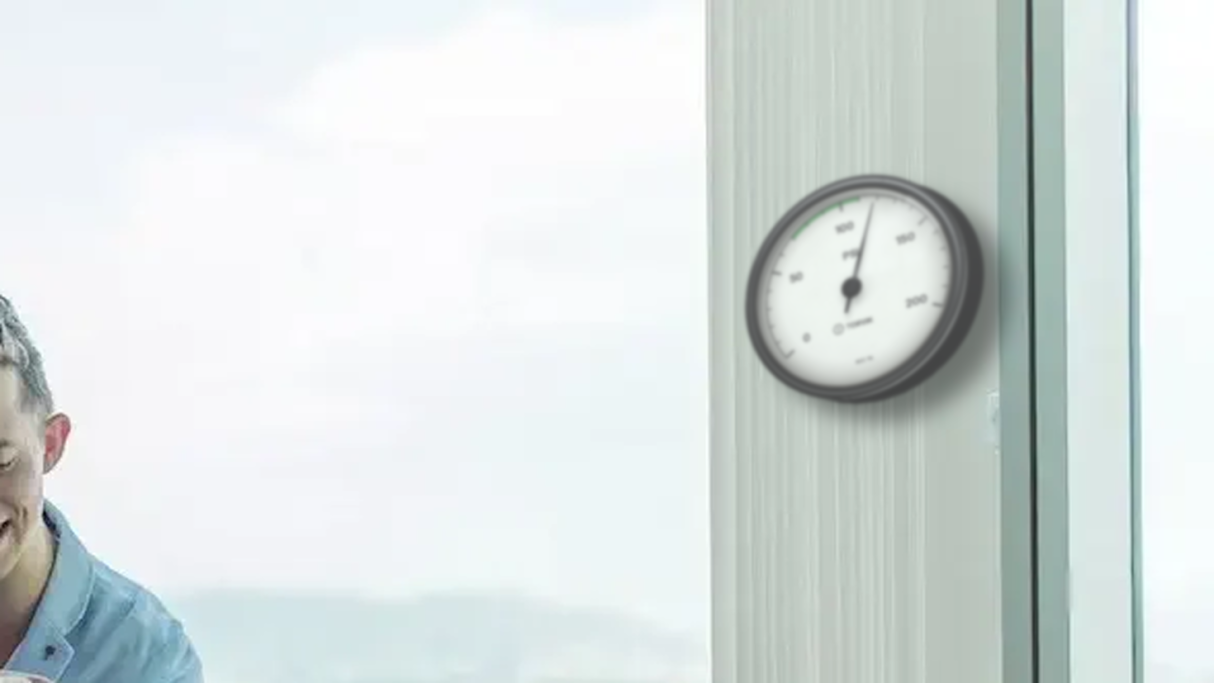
120 psi
